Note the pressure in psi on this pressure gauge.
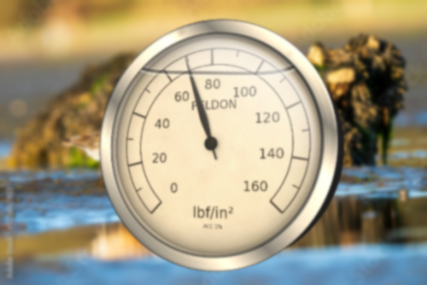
70 psi
